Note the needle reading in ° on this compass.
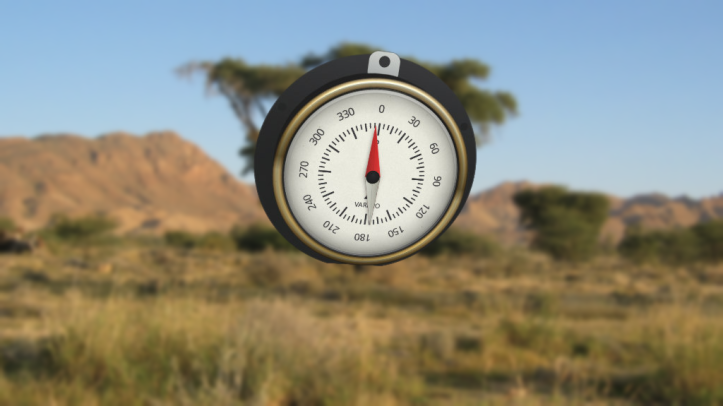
355 °
